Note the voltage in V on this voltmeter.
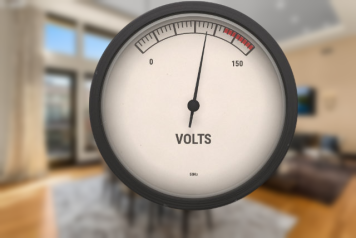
90 V
